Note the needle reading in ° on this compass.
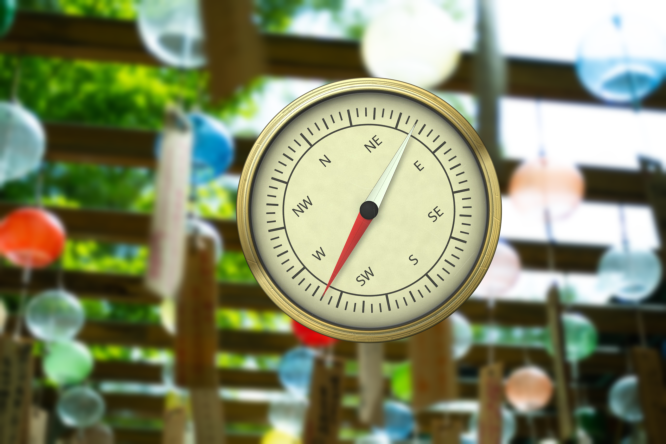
250 °
